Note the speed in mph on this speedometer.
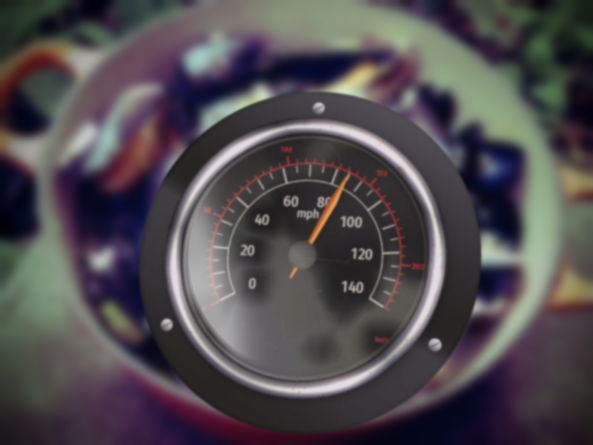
85 mph
